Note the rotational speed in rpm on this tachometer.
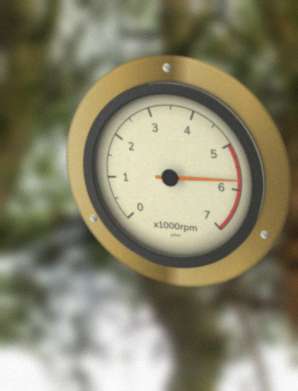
5750 rpm
